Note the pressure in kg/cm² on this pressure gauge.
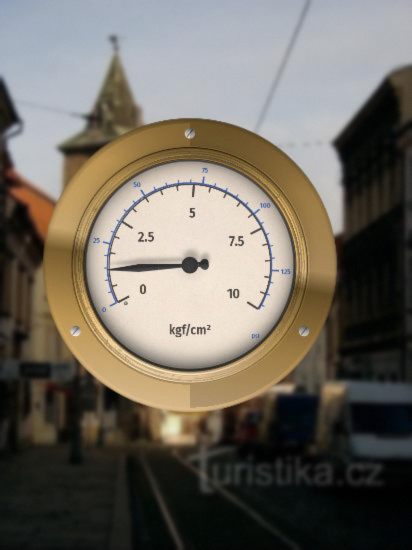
1 kg/cm²
